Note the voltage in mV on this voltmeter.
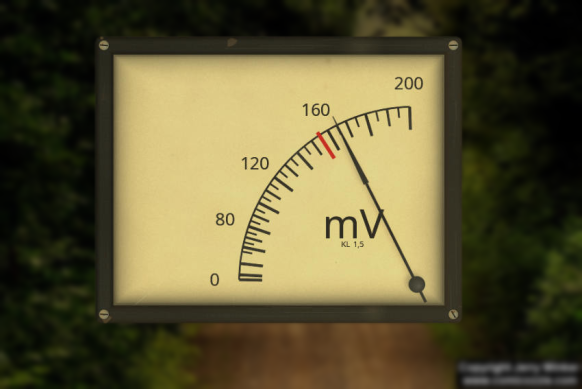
165 mV
